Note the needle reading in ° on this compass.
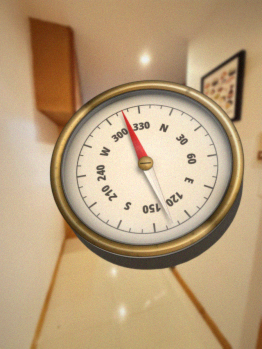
315 °
